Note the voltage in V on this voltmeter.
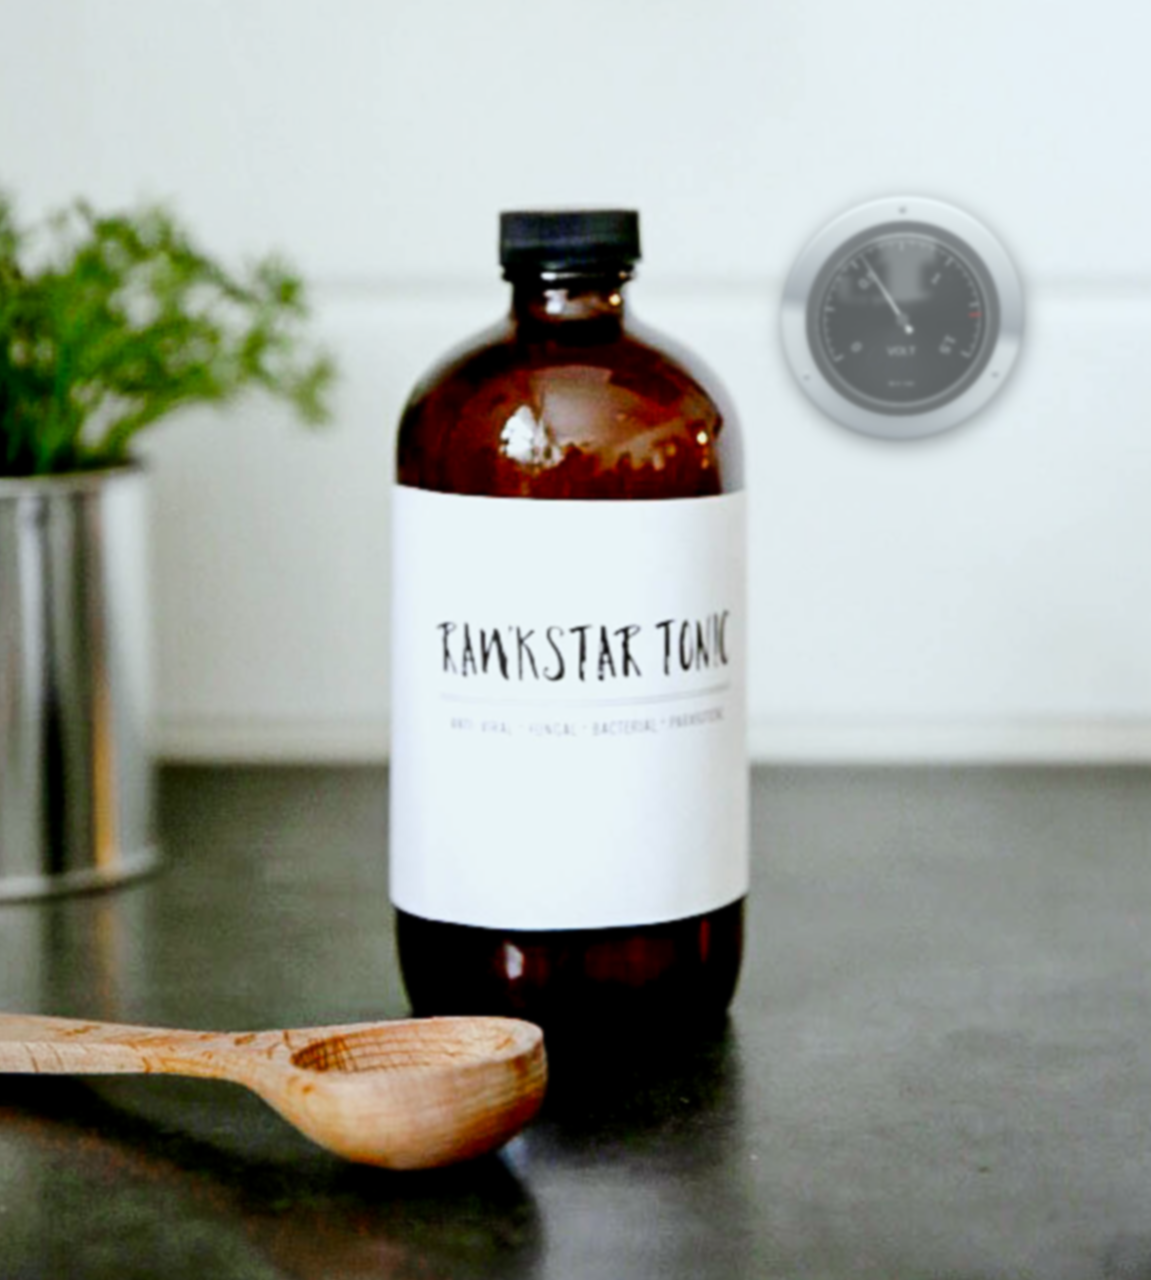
0.55 V
